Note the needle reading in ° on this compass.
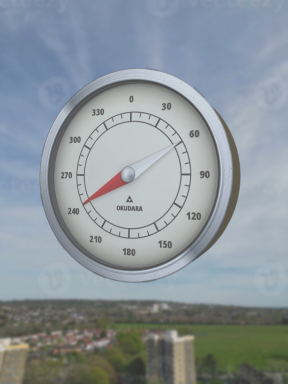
240 °
